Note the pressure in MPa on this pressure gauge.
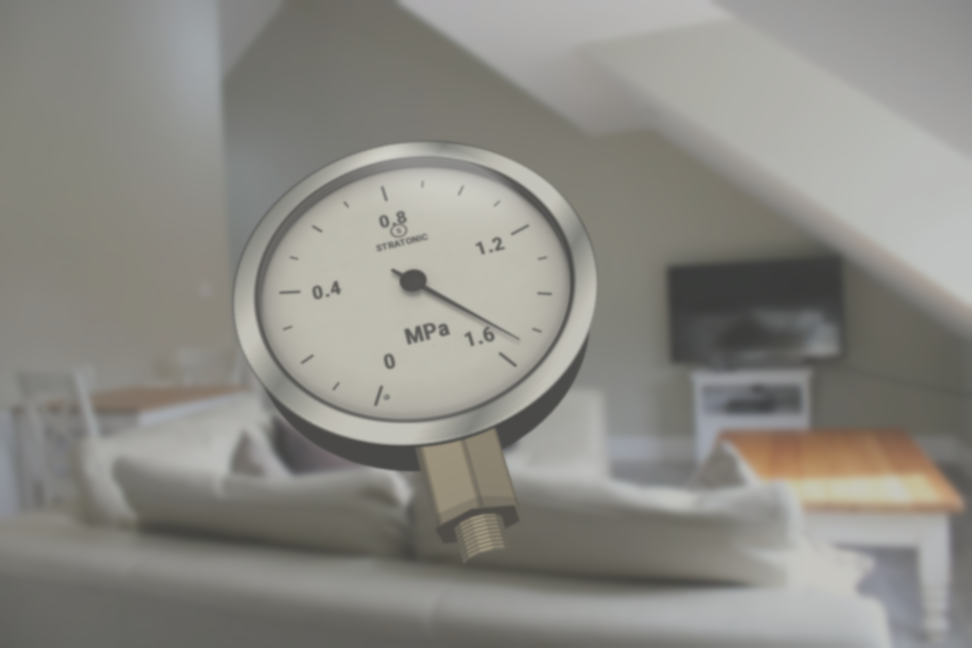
1.55 MPa
